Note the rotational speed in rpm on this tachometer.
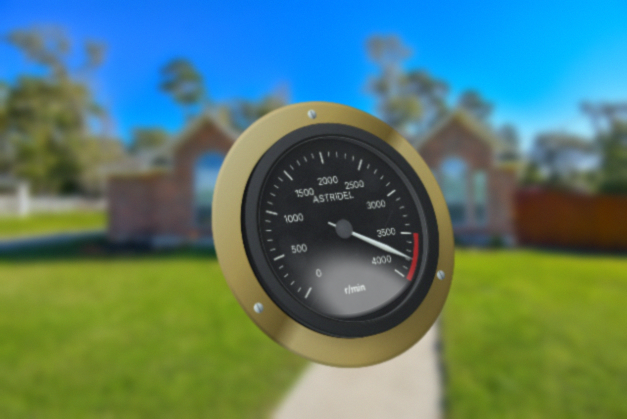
3800 rpm
